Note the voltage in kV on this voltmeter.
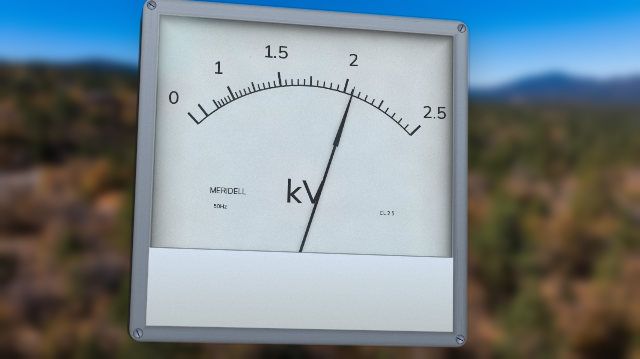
2.05 kV
